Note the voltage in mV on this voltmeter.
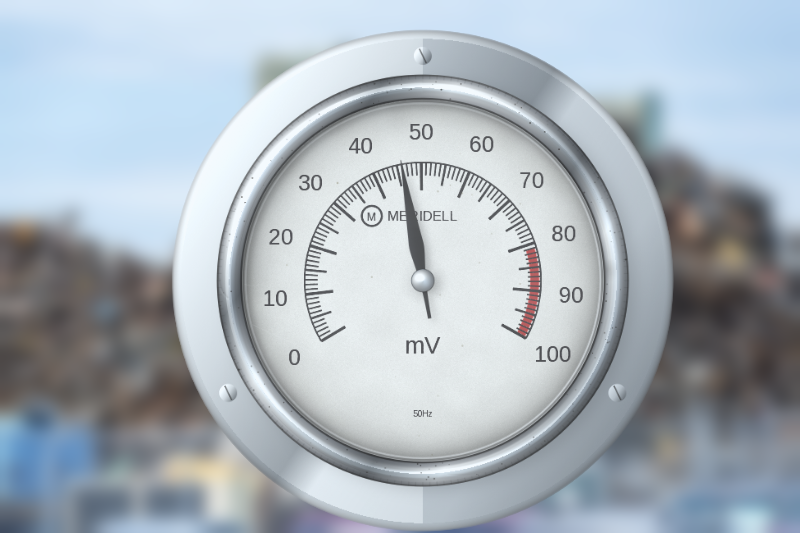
46 mV
